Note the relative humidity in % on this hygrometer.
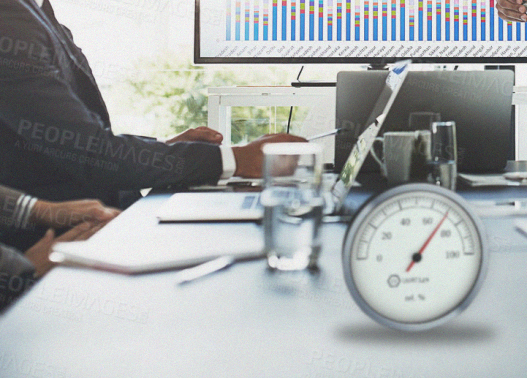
70 %
